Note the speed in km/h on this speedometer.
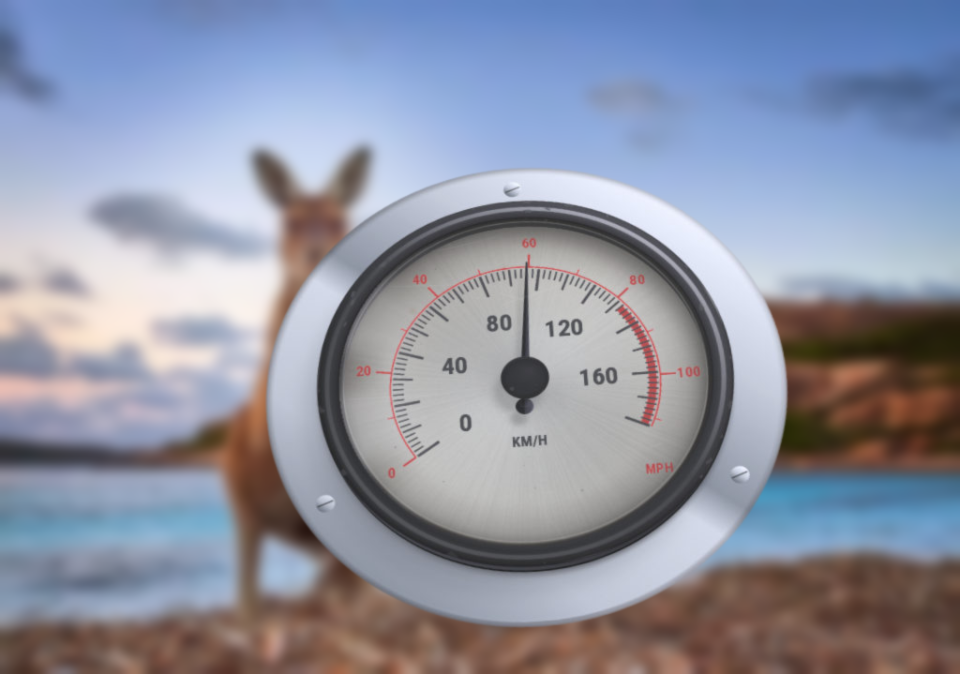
96 km/h
